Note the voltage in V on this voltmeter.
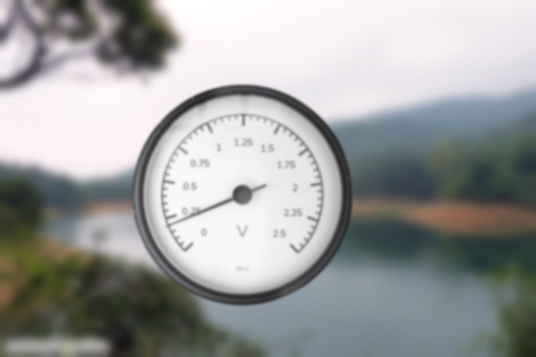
0.2 V
